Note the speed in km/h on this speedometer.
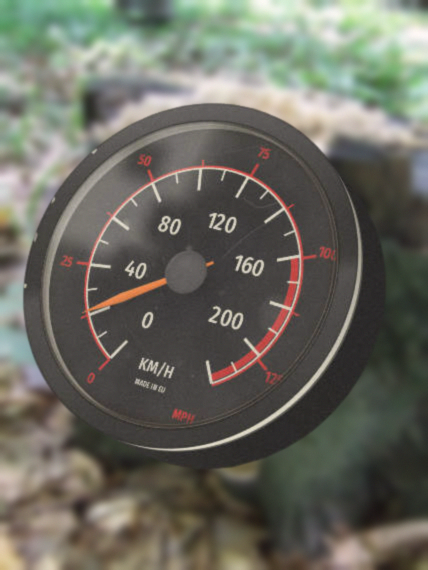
20 km/h
